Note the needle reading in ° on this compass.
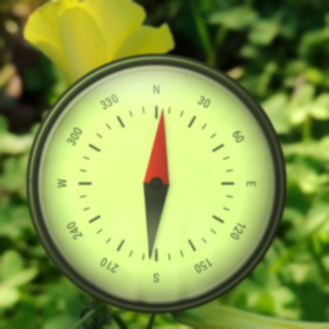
5 °
